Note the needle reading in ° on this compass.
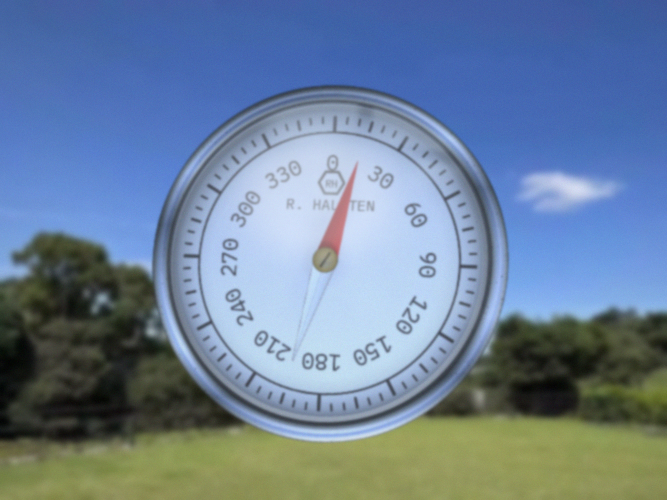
15 °
